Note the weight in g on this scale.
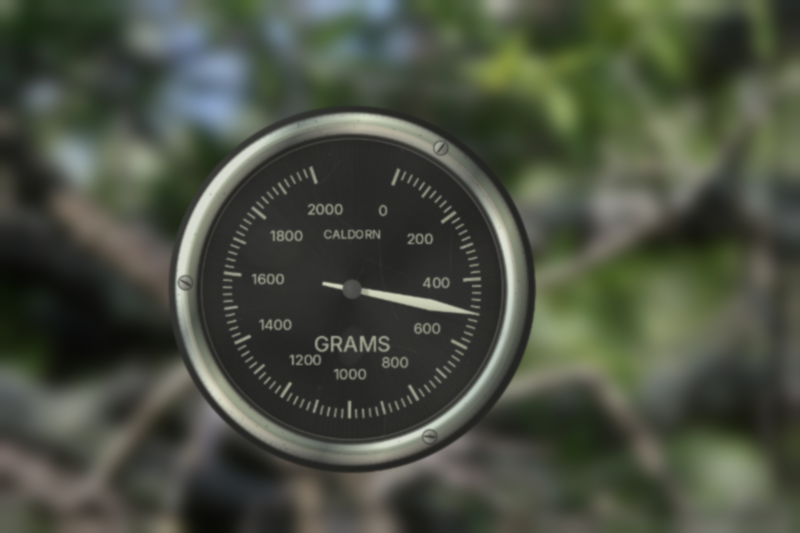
500 g
